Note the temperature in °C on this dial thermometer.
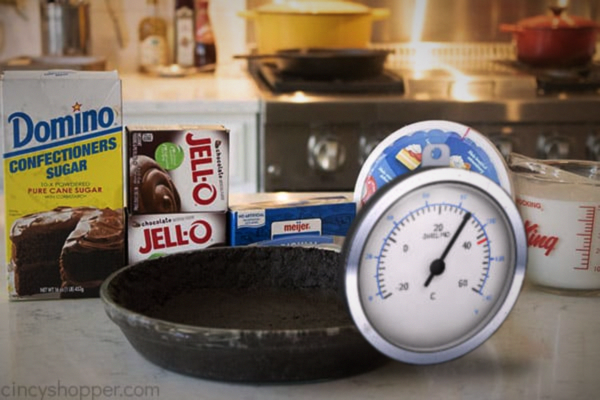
30 °C
